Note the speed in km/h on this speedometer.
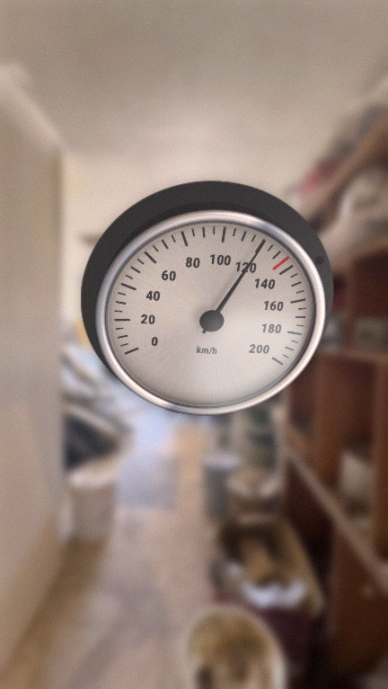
120 km/h
